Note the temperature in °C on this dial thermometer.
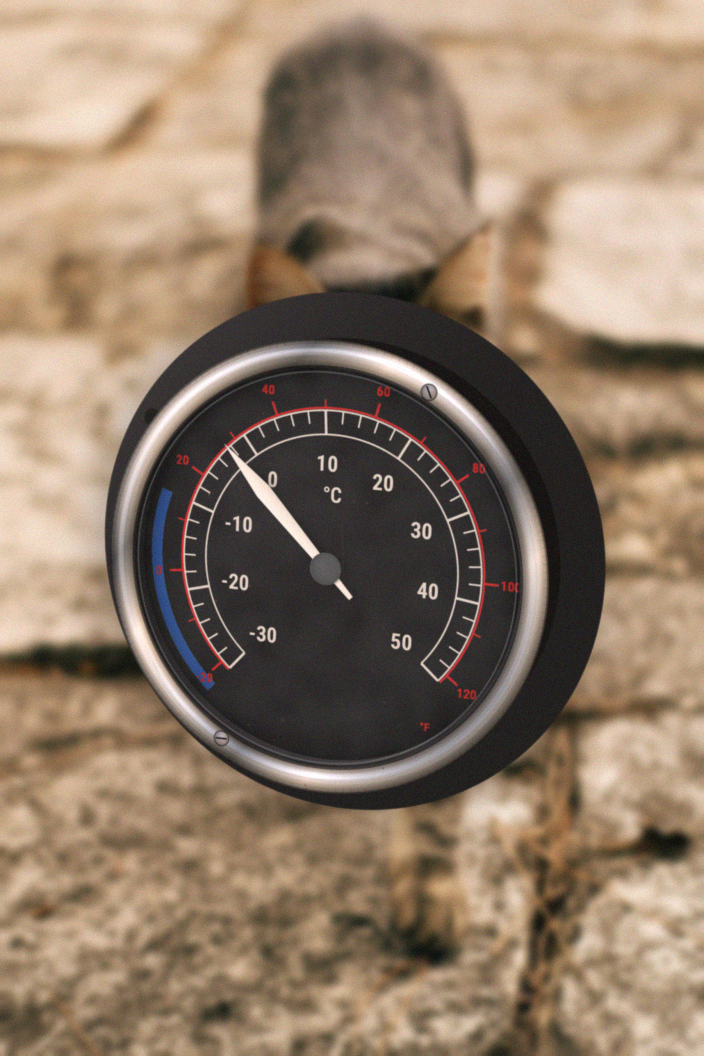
-2 °C
